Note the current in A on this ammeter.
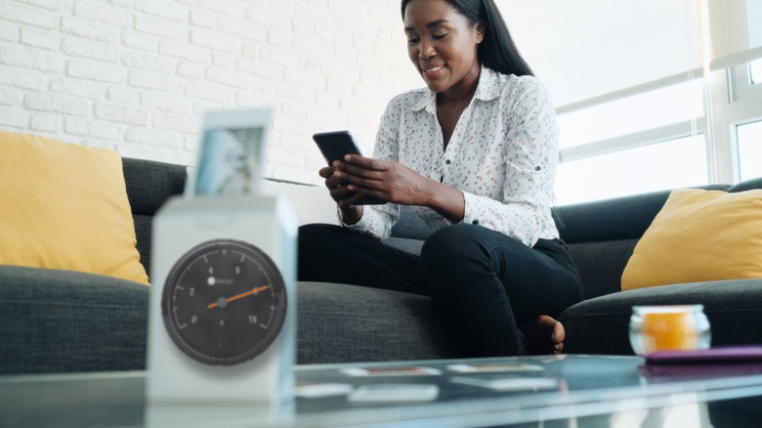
8 A
